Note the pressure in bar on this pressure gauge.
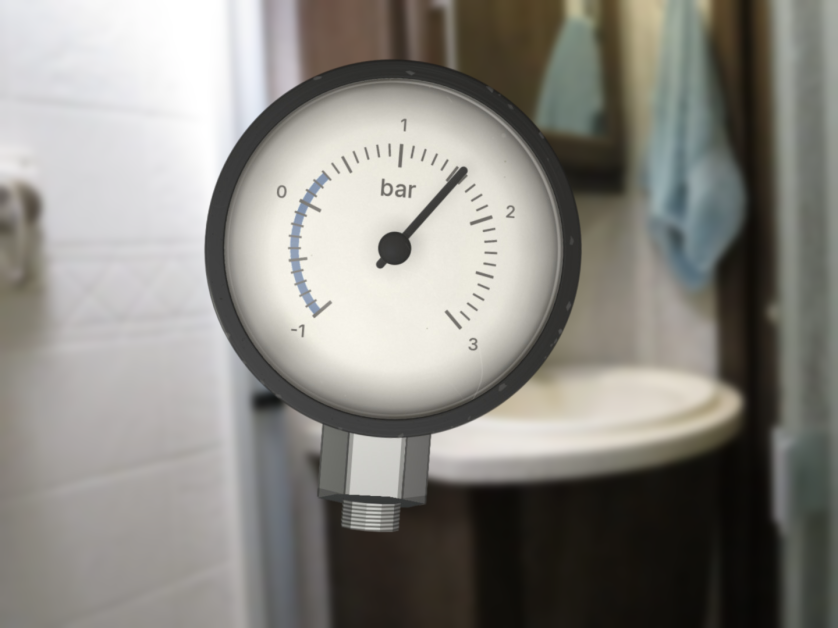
1.55 bar
